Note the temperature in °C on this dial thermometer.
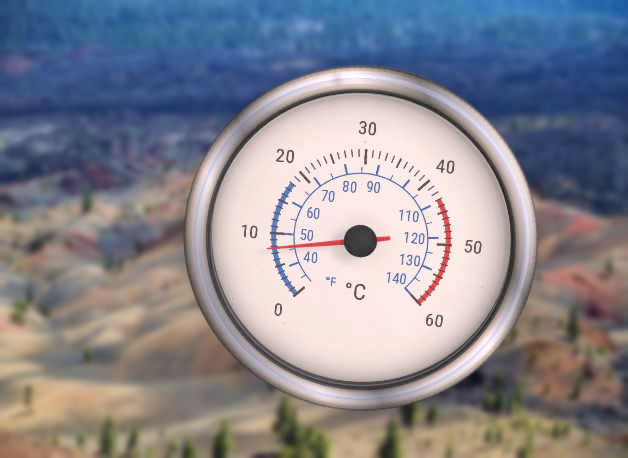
8 °C
